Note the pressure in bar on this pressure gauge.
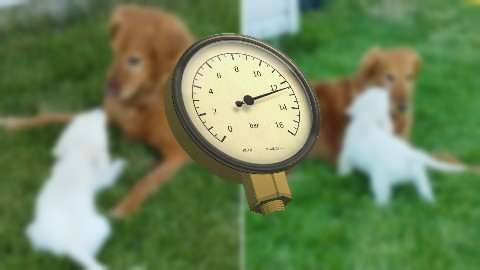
12.5 bar
